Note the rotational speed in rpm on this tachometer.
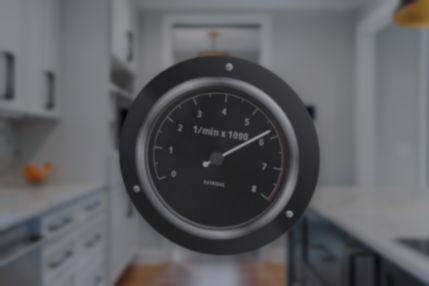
5750 rpm
